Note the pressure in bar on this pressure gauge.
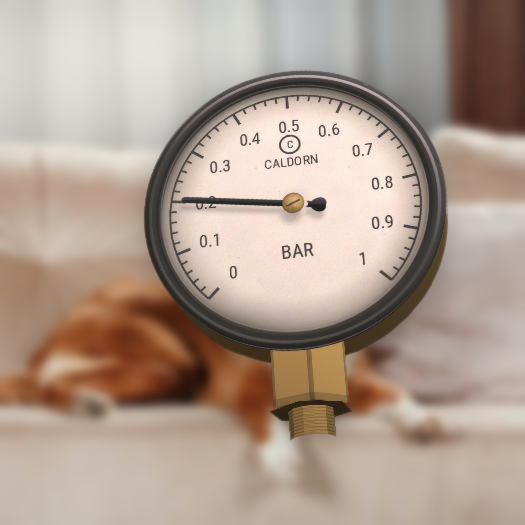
0.2 bar
